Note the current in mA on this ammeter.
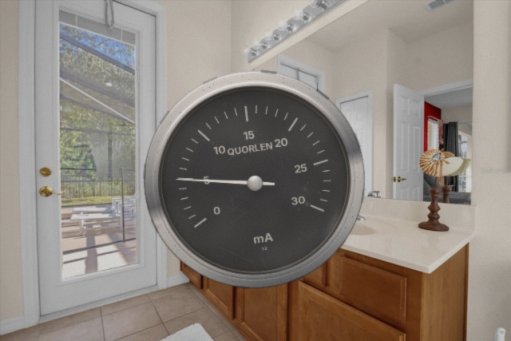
5 mA
